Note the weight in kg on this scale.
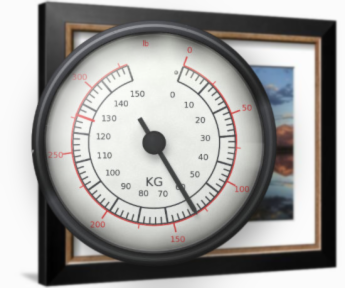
60 kg
